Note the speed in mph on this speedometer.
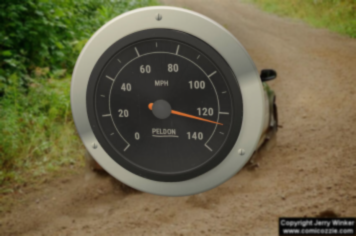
125 mph
